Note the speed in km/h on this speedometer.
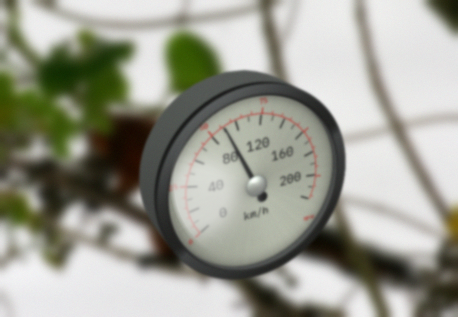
90 km/h
